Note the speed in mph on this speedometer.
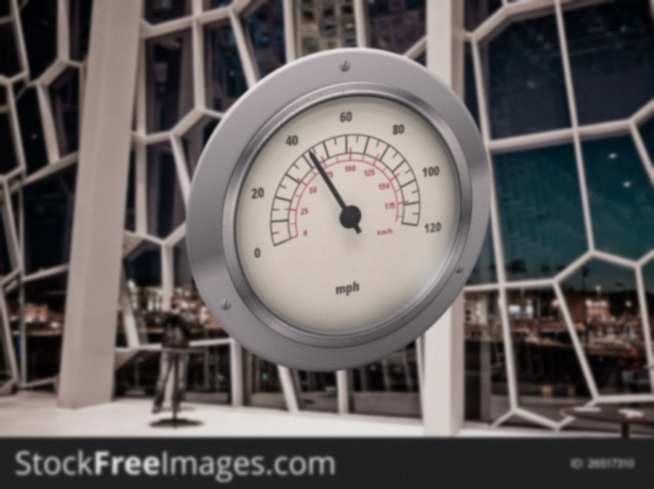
42.5 mph
